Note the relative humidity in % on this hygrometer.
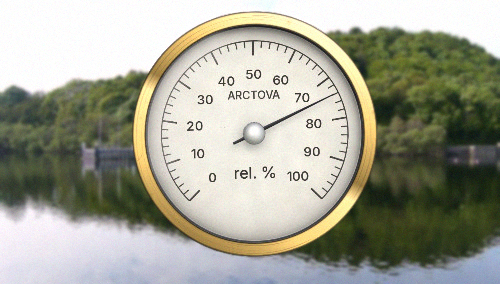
74 %
